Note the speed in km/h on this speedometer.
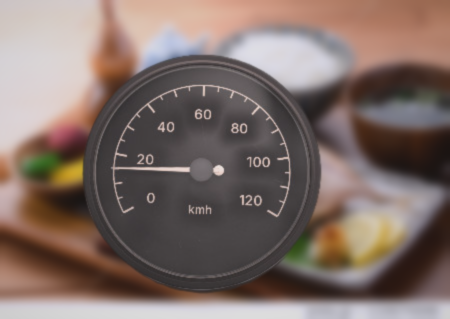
15 km/h
